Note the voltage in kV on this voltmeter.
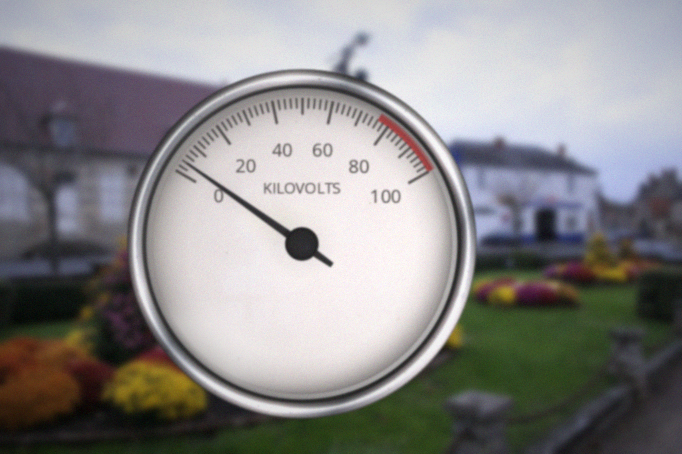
4 kV
